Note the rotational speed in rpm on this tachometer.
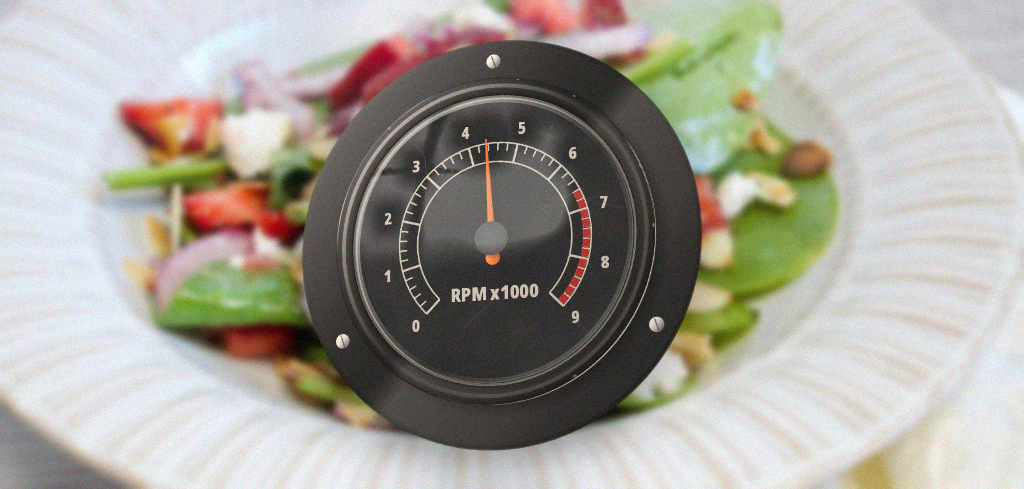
4400 rpm
